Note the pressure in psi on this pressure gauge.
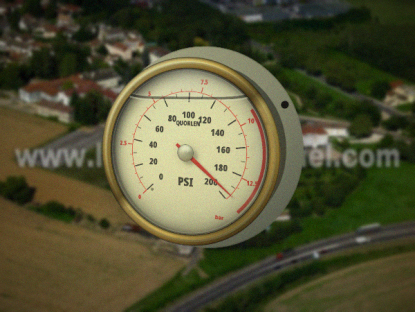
195 psi
